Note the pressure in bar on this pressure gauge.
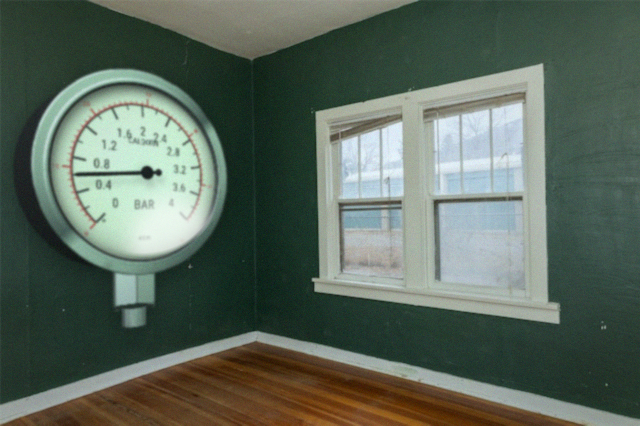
0.6 bar
